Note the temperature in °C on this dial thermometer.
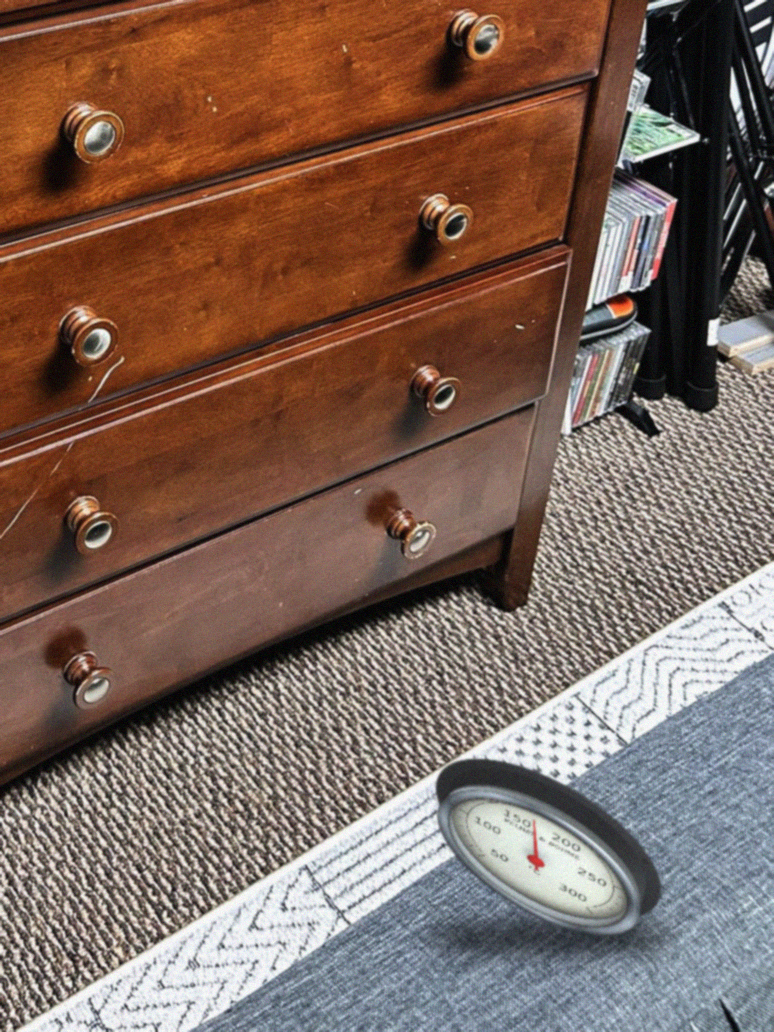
170 °C
